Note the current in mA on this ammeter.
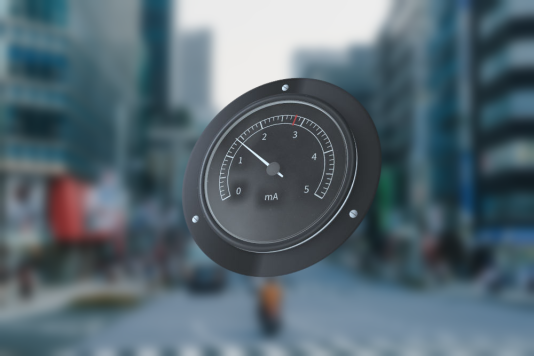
1.4 mA
